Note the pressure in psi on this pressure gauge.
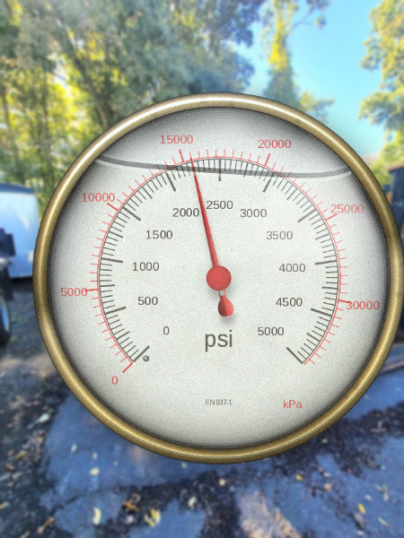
2250 psi
